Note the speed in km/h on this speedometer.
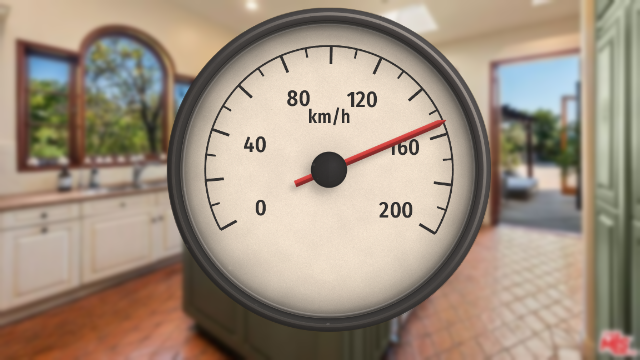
155 km/h
